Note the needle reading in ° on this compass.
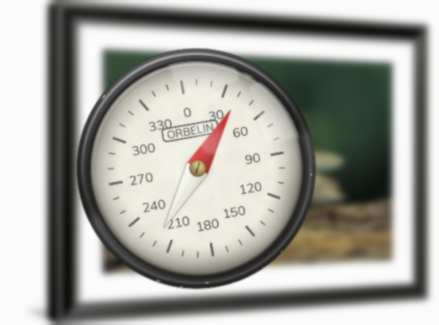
40 °
